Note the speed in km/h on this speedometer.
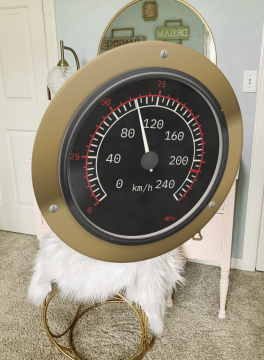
100 km/h
